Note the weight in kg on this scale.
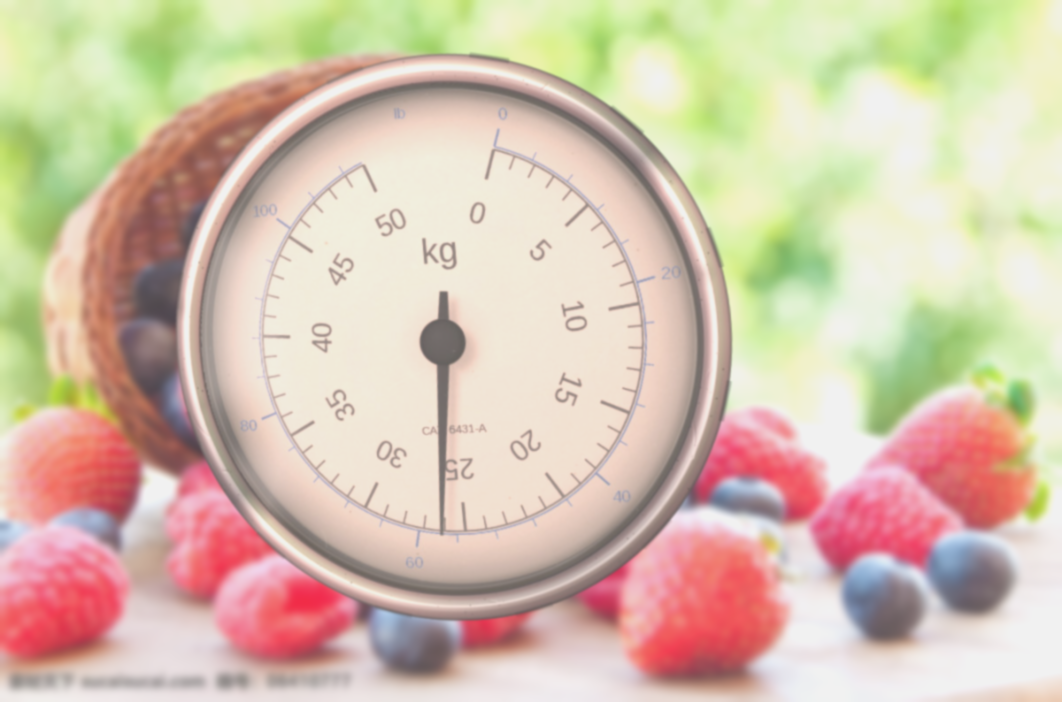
26 kg
